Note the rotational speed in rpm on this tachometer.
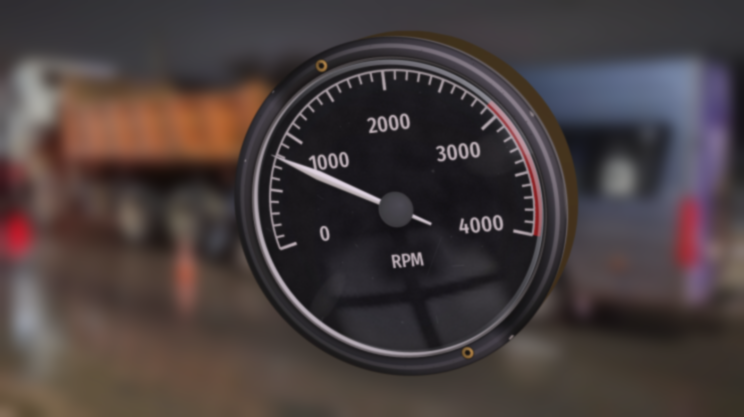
800 rpm
